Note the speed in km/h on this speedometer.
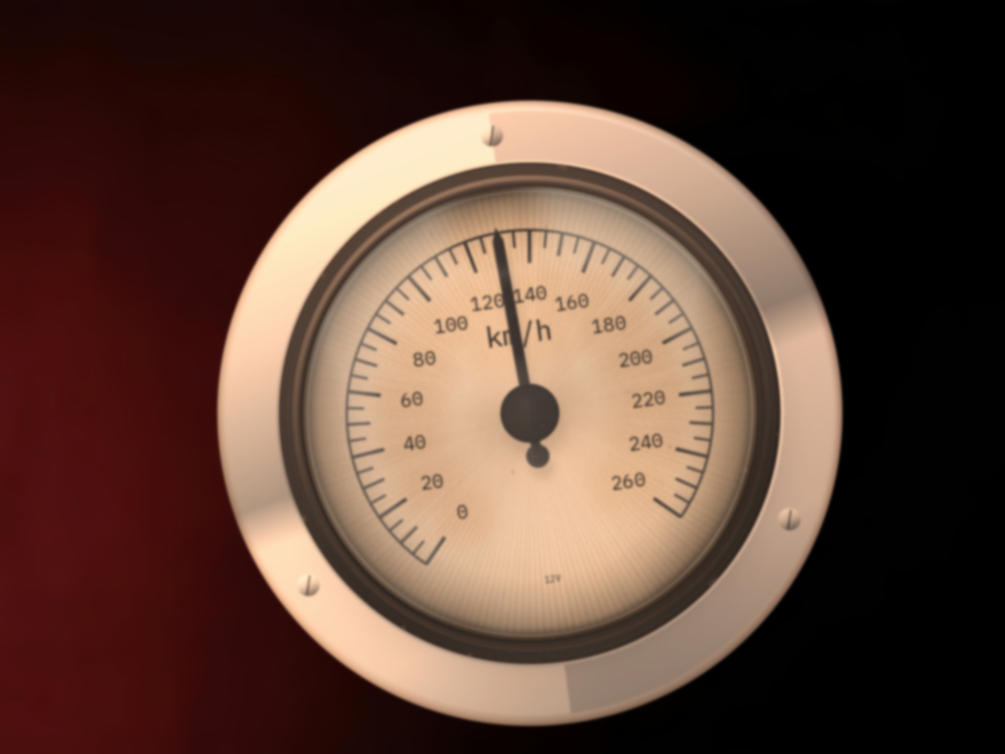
130 km/h
